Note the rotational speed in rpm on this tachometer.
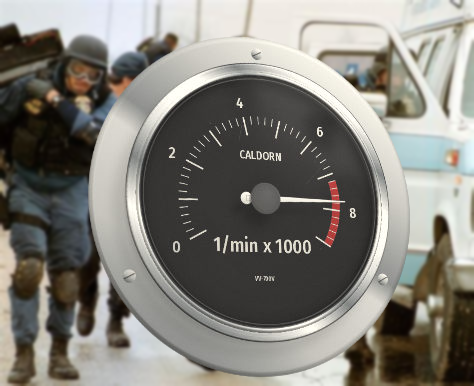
7800 rpm
